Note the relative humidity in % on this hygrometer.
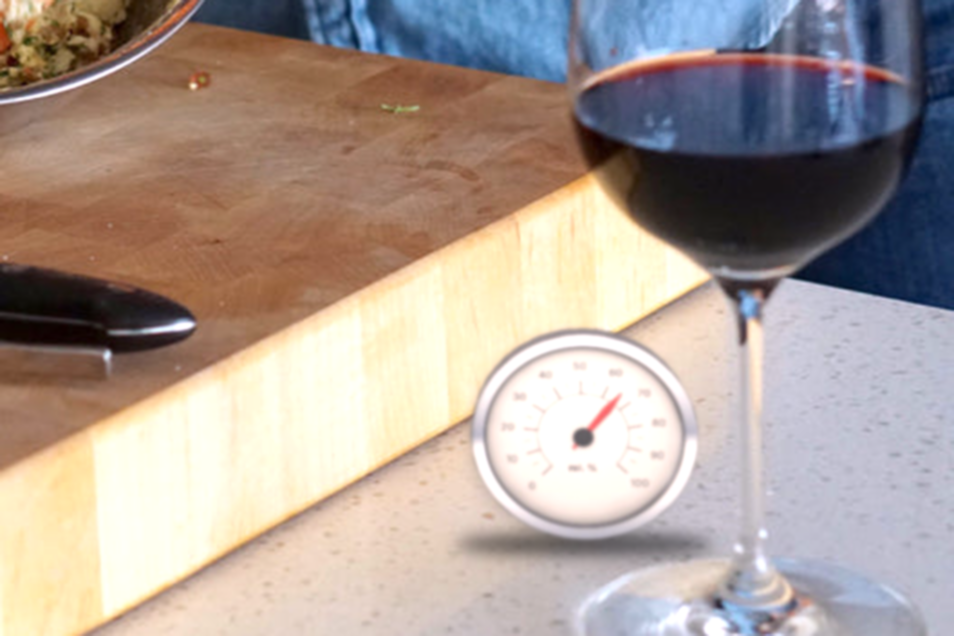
65 %
